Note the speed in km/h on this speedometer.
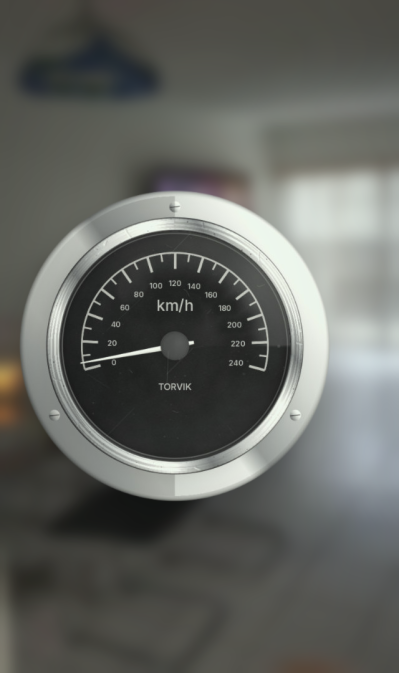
5 km/h
